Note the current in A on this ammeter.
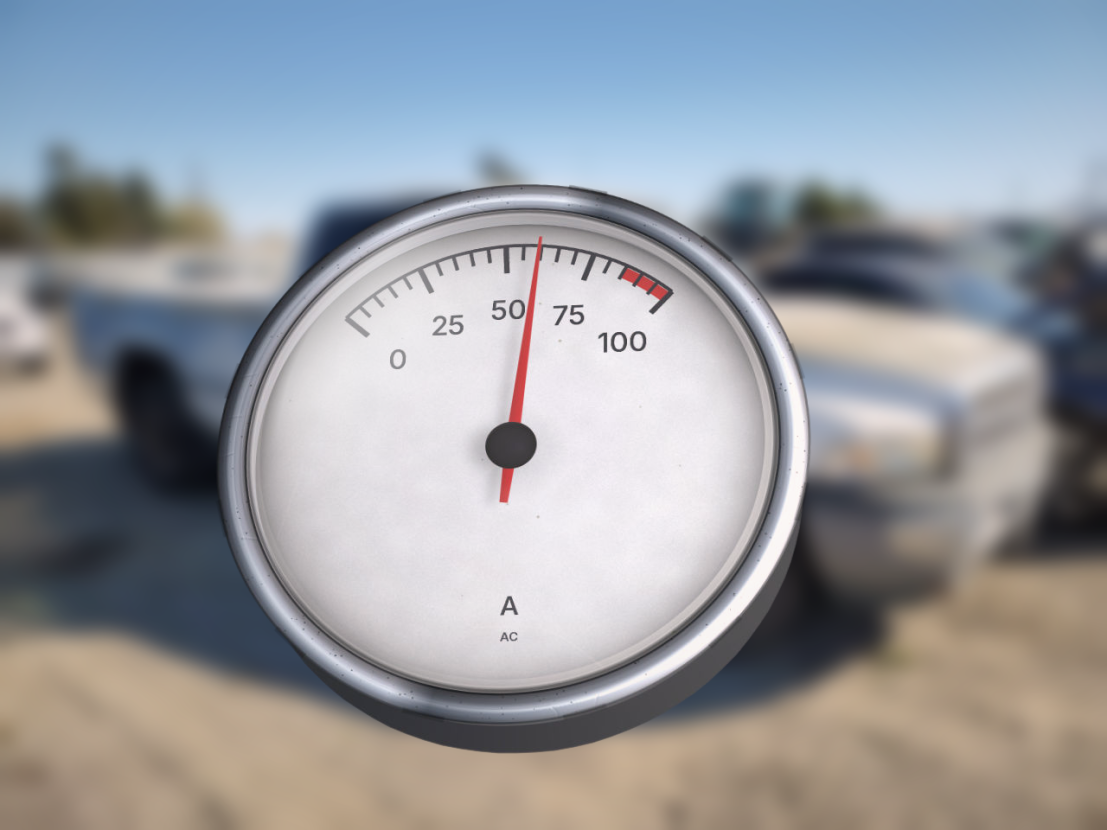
60 A
